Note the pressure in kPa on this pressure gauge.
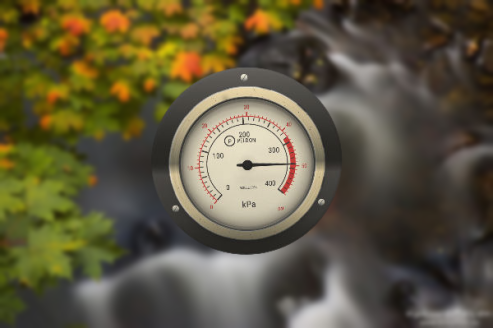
340 kPa
